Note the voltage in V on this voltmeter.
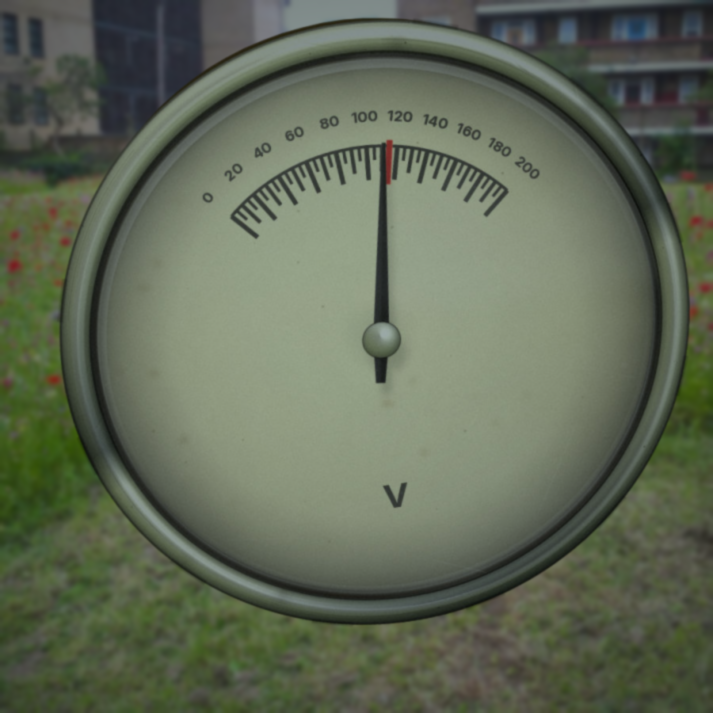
110 V
